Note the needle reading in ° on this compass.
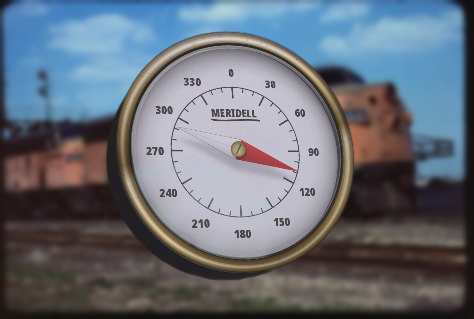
110 °
